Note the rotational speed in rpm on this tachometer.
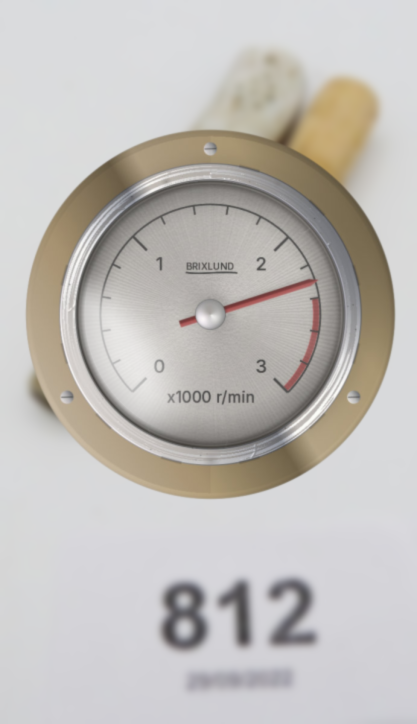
2300 rpm
